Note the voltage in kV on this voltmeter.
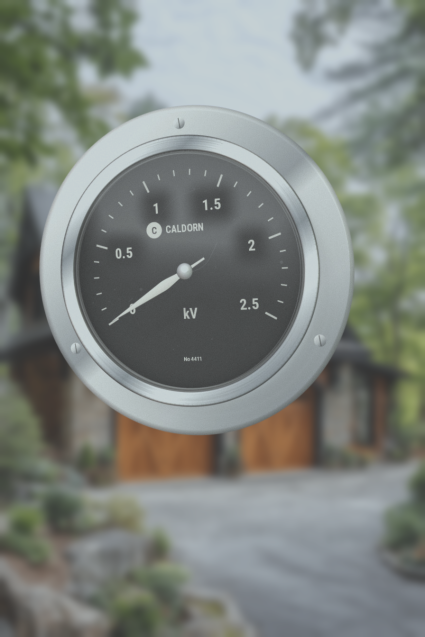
0 kV
